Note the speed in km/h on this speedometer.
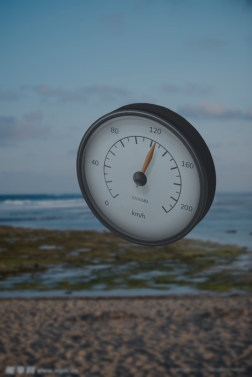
125 km/h
